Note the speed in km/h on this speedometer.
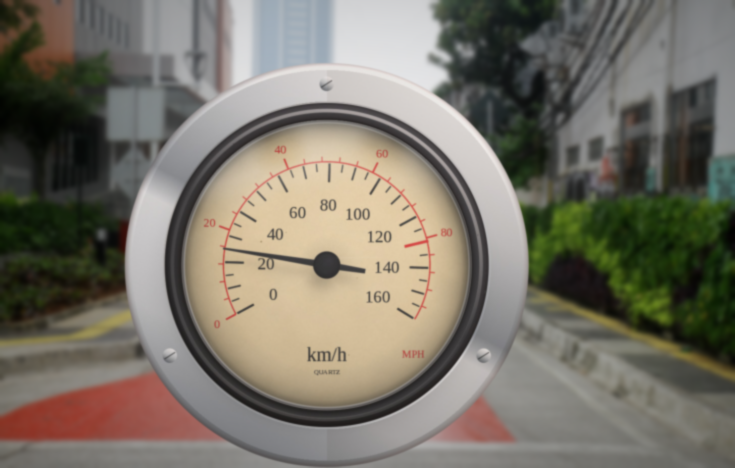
25 km/h
